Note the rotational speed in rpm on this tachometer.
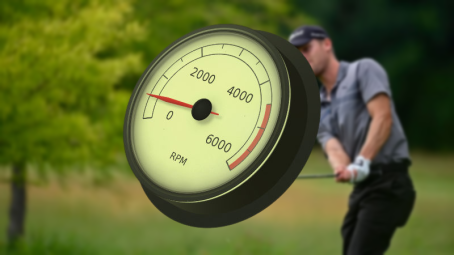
500 rpm
